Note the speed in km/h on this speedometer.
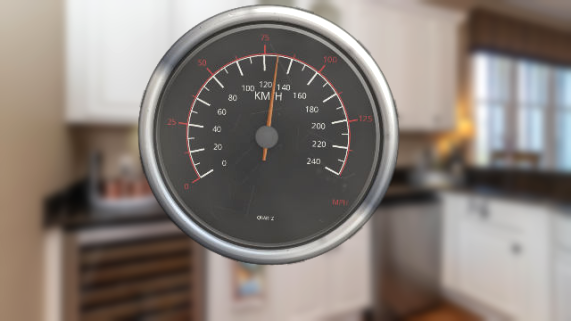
130 km/h
